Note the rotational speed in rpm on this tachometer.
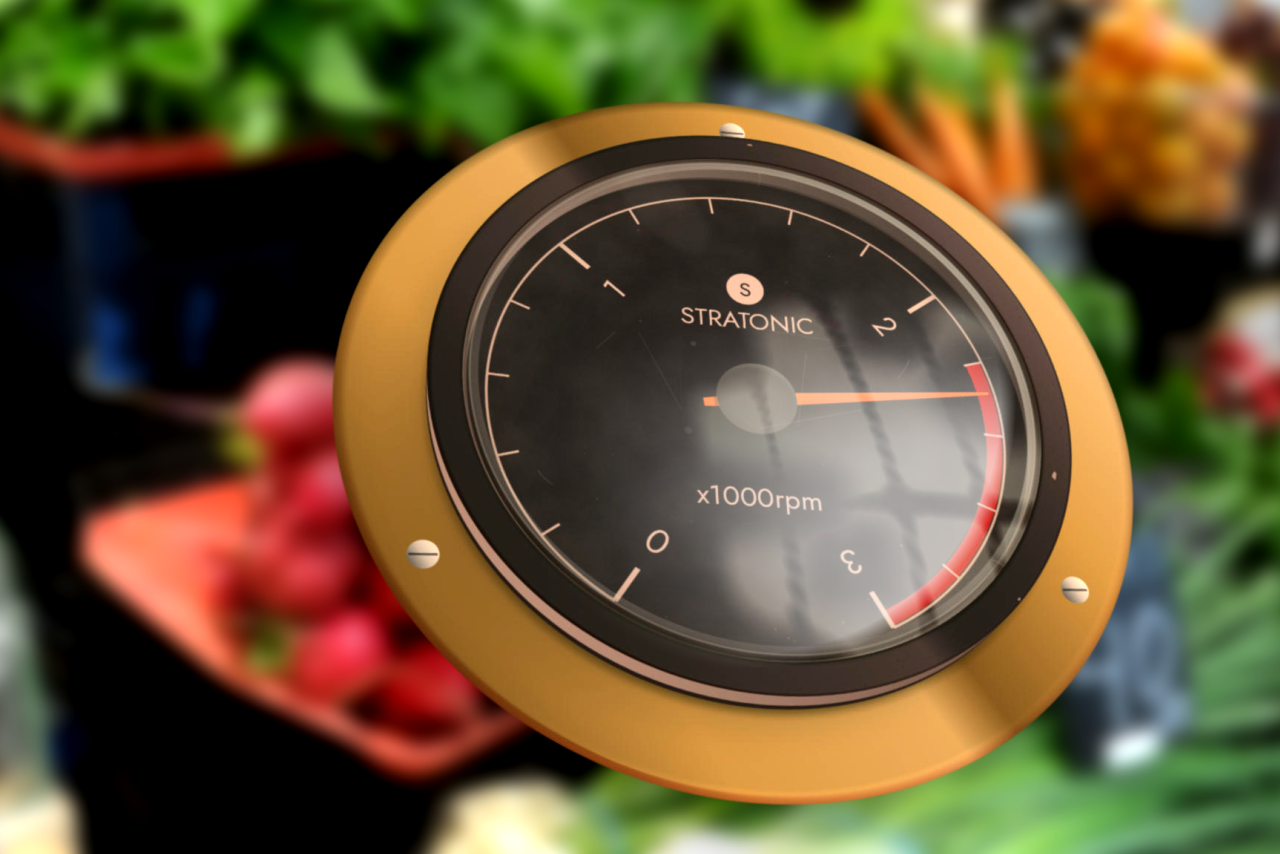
2300 rpm
